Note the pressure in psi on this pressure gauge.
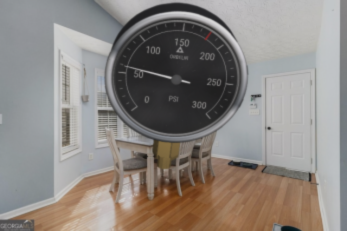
60 psi
